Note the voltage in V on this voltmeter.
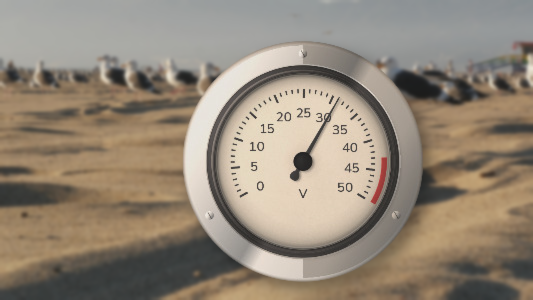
31 V
